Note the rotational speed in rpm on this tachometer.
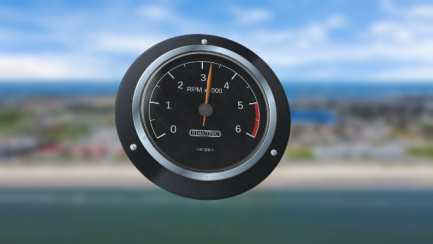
3250 rpm
